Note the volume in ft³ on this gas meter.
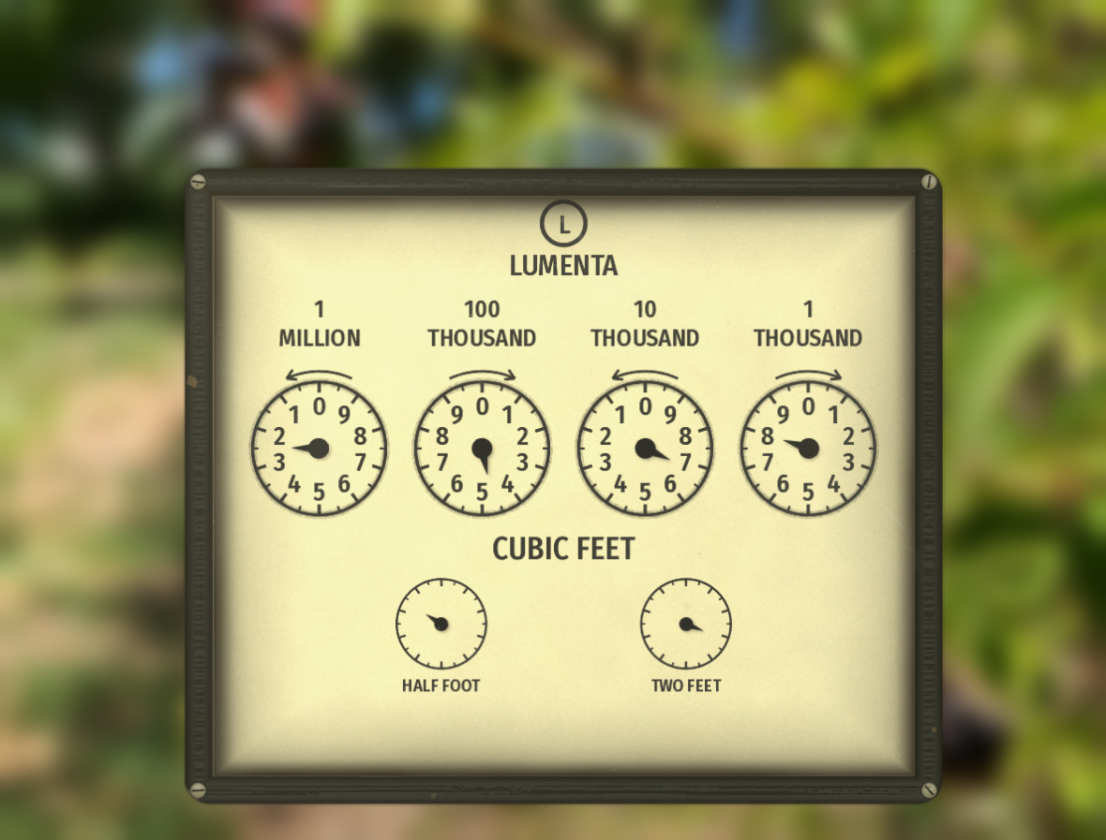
246800 ft³
